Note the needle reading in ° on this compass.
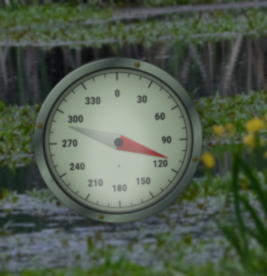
110 °
